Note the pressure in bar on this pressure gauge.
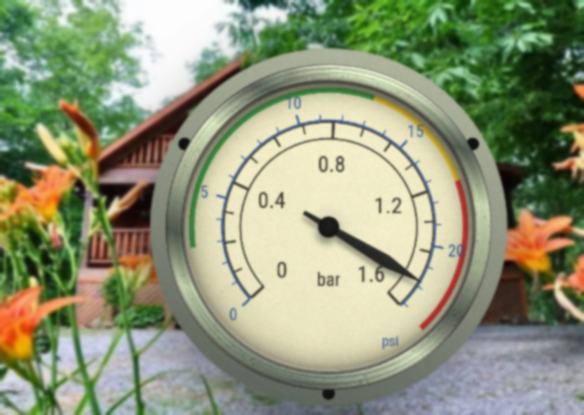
1.5 bar
